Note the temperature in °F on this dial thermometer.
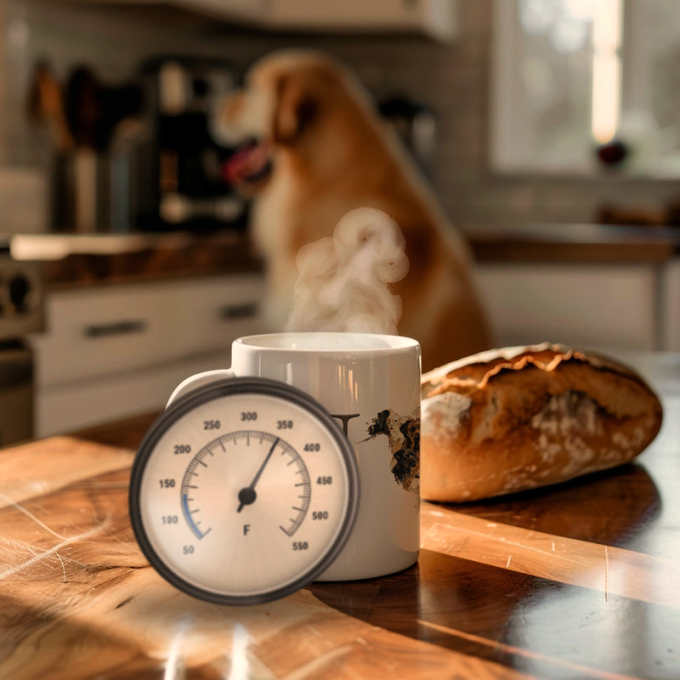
350 °F
